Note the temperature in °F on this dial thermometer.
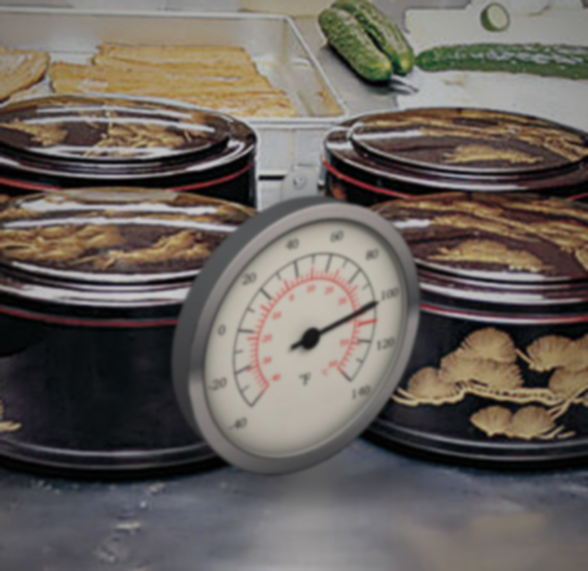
100 °F
